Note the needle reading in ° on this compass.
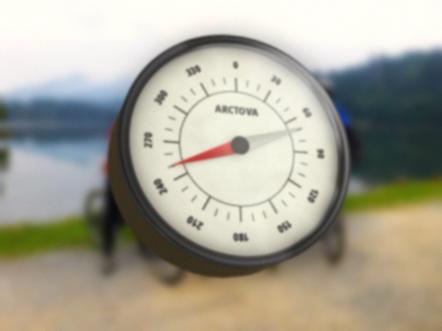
250 °
